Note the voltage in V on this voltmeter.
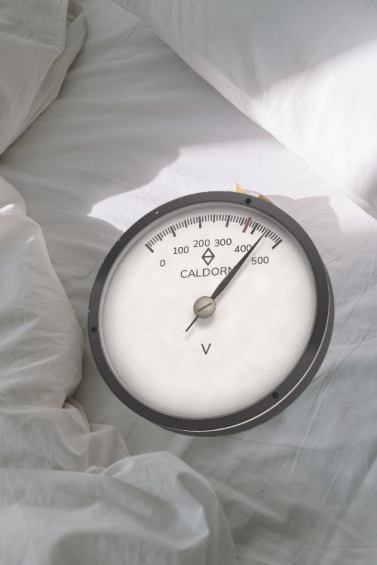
450 V
